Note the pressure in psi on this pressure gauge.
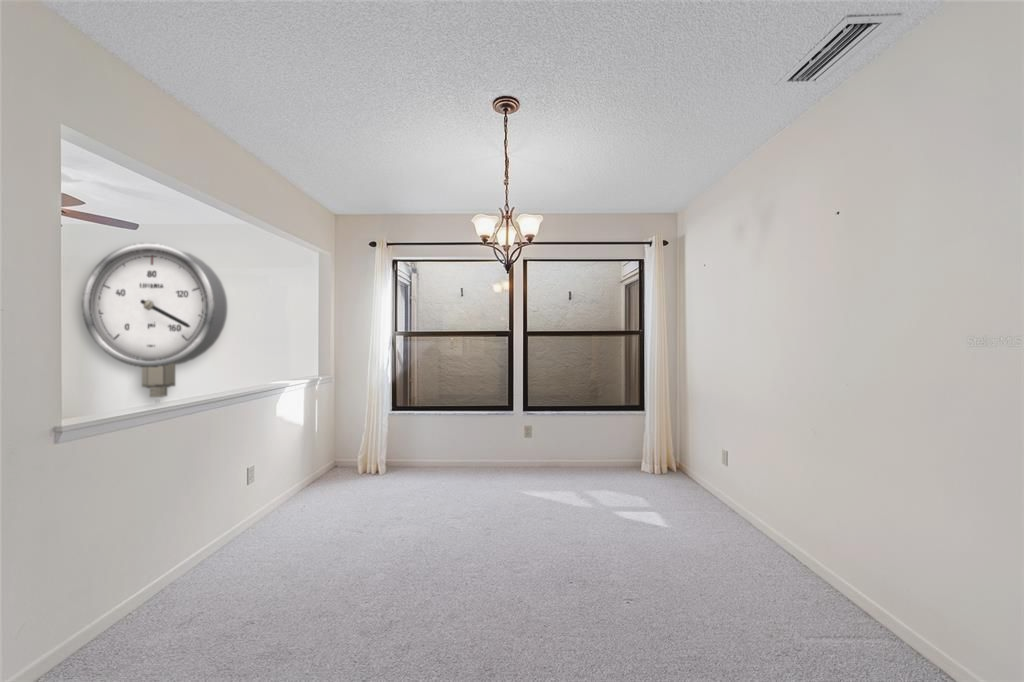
150 psi
